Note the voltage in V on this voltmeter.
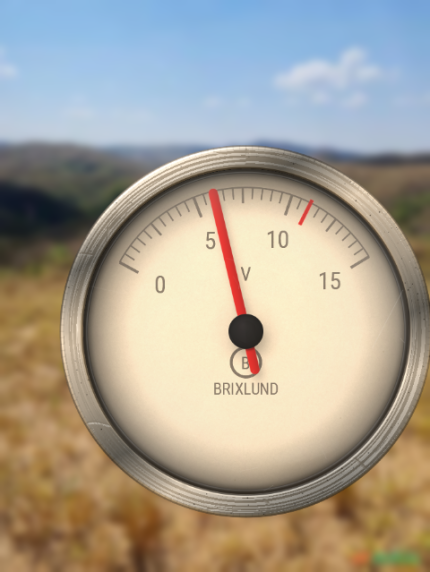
6 V
